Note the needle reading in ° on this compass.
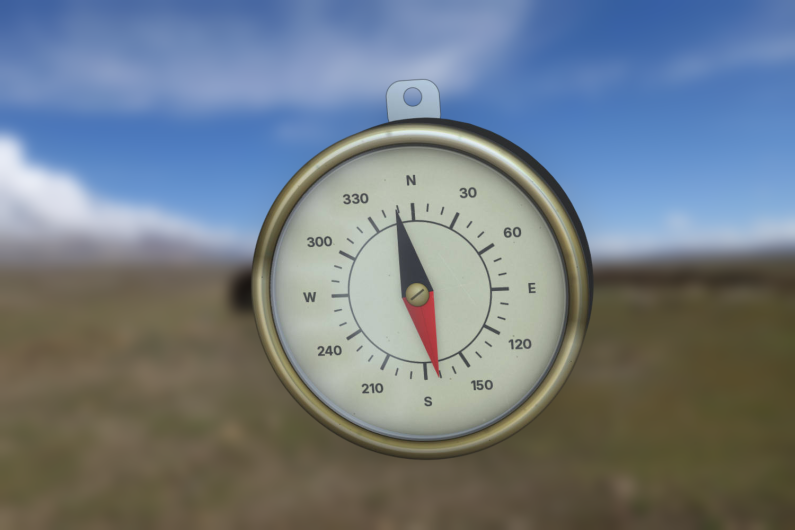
170 °
